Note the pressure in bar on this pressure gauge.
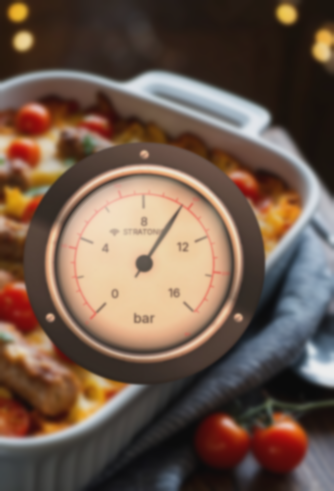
10 bar
